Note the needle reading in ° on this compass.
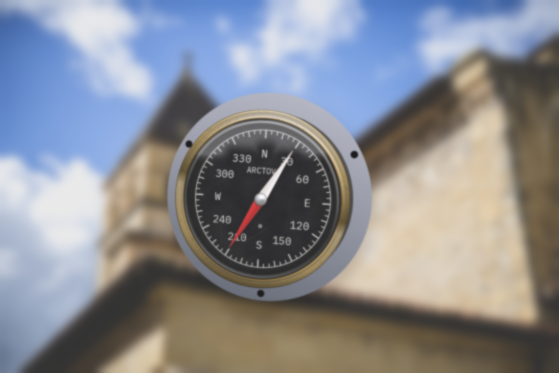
210 °
